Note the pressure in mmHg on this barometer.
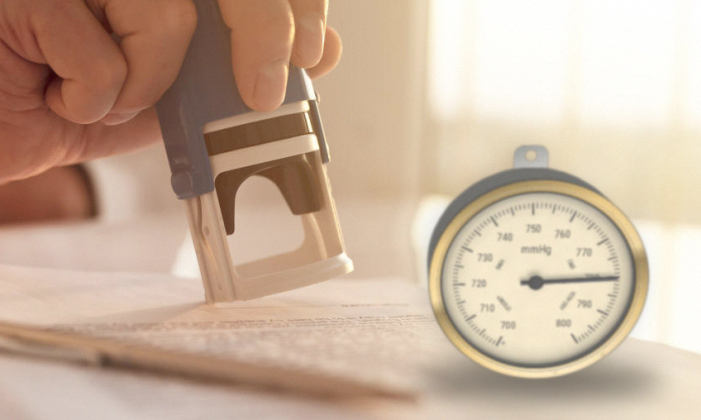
780 mmHg
